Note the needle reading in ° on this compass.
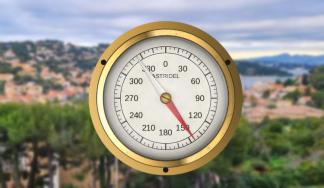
145 °
